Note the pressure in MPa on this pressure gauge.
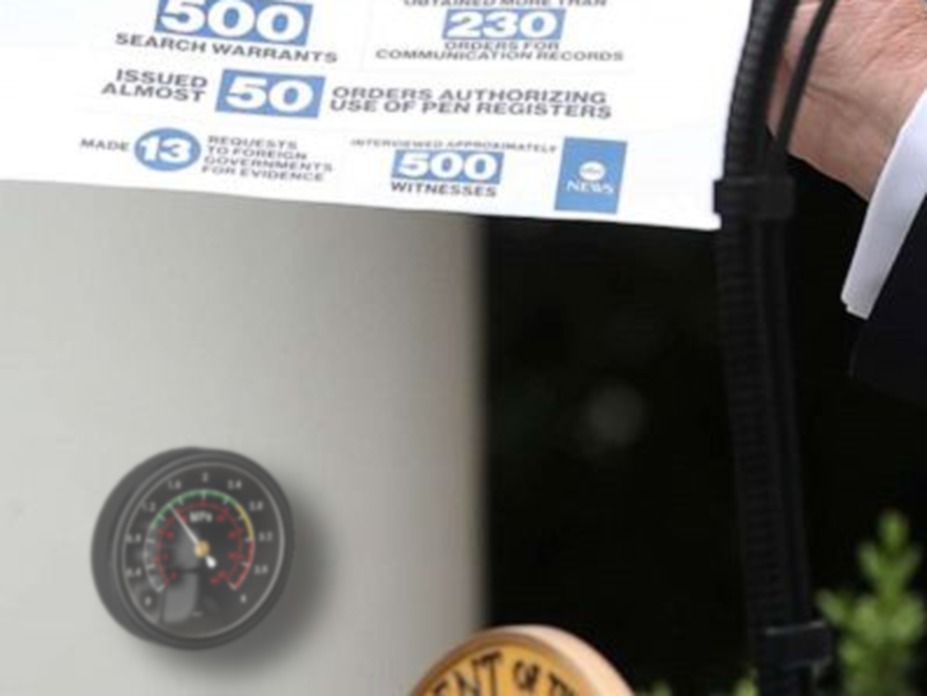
1.4 MPa
